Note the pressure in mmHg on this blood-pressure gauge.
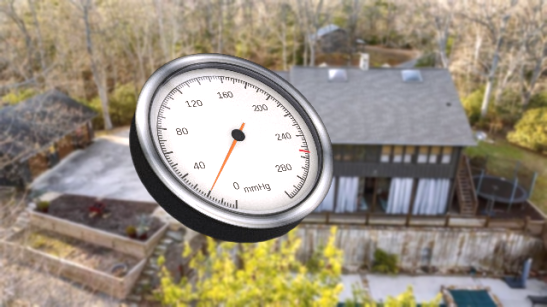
20 mmHg
